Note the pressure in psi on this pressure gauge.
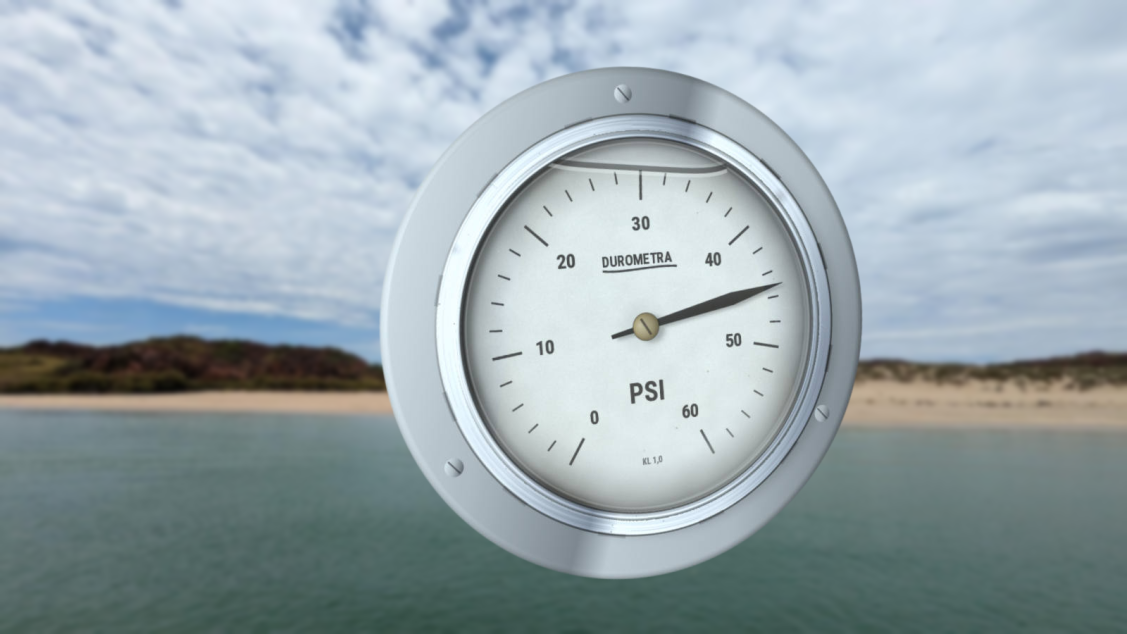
45 psi
